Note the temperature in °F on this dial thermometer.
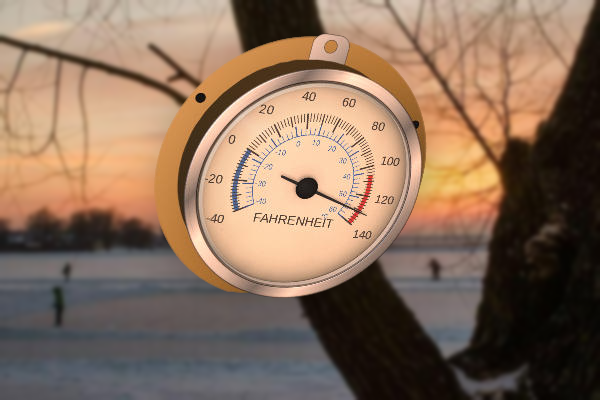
130 °F
